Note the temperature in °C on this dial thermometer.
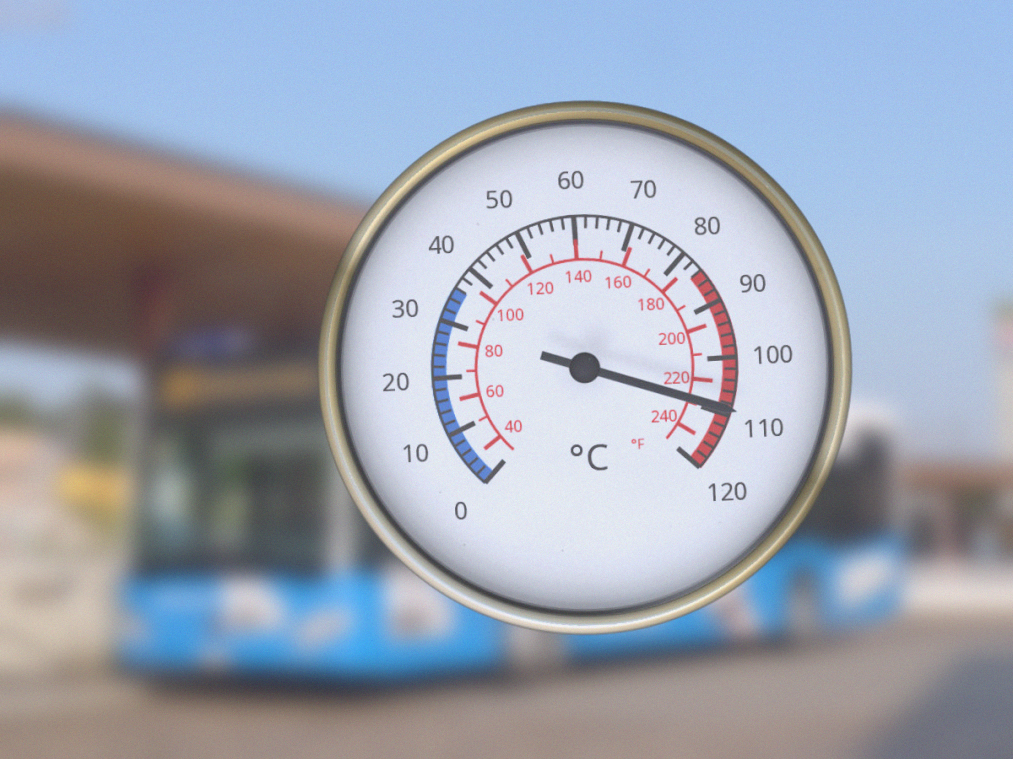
109 °C
